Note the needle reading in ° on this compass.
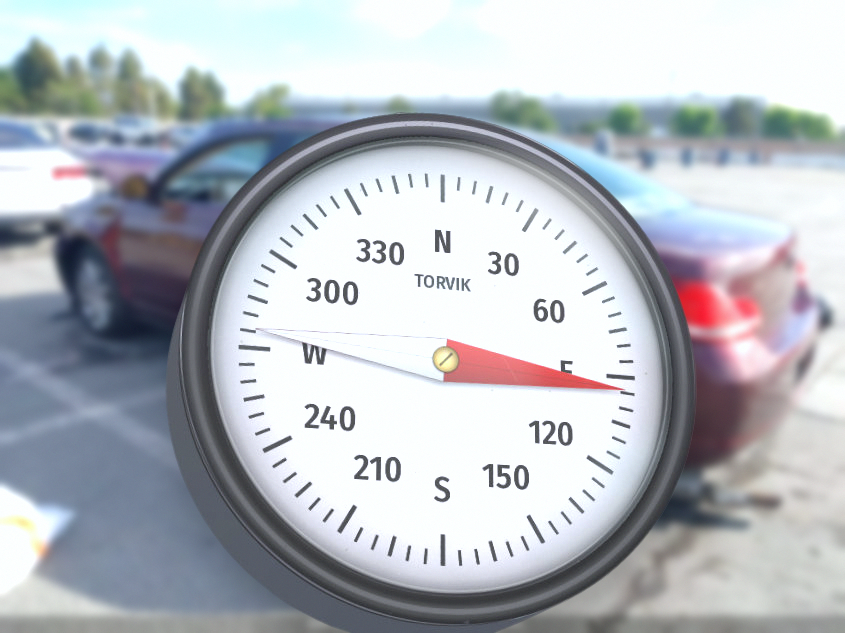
95 °
